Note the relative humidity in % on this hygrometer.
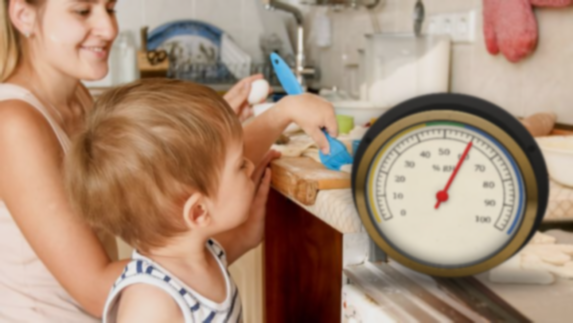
60 %
